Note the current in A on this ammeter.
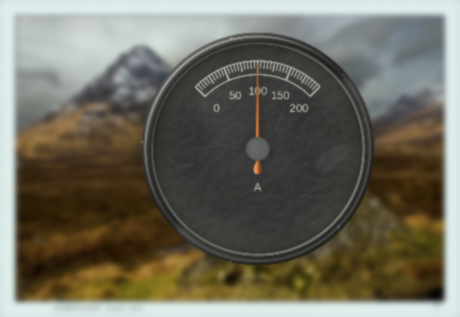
100 A
